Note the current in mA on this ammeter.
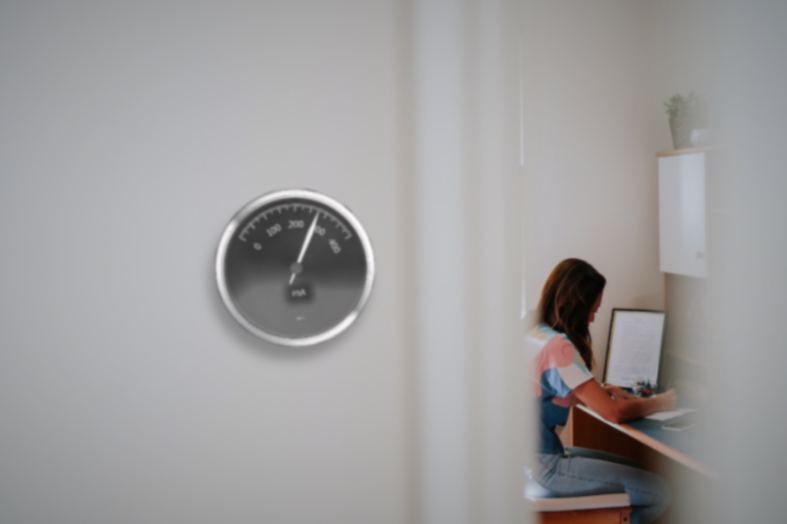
275 mA
